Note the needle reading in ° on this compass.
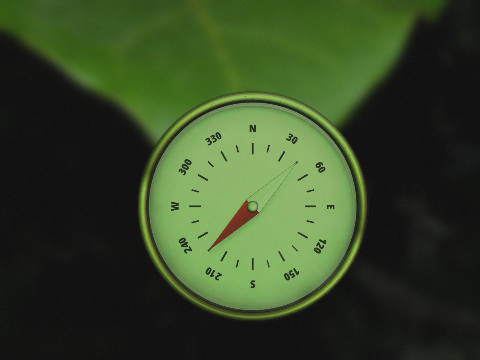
225 °
